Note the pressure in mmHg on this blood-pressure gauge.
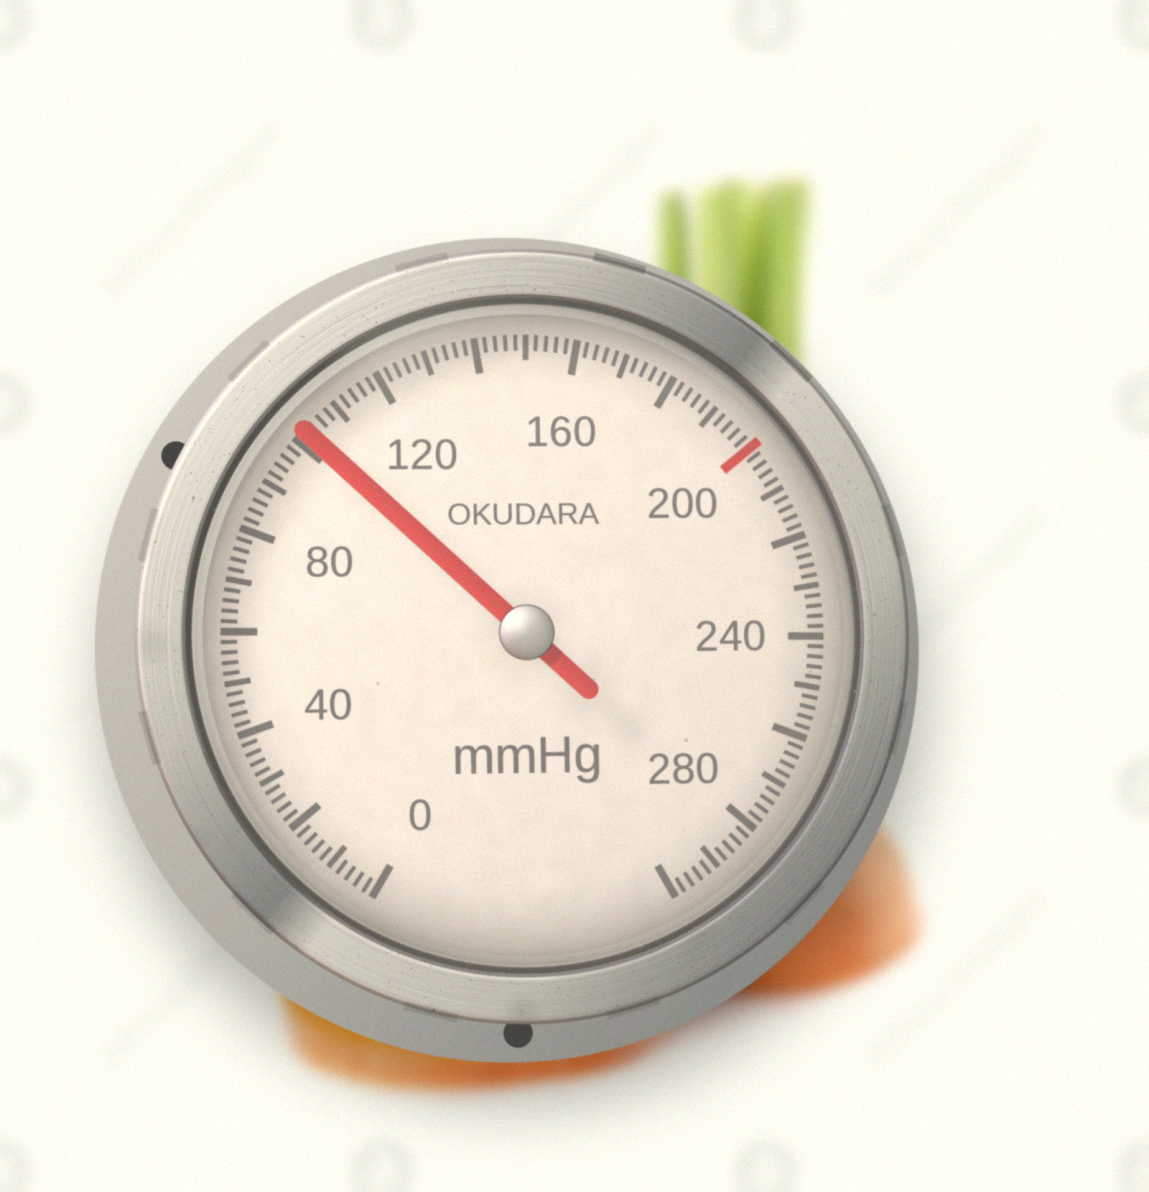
102 mmHg
